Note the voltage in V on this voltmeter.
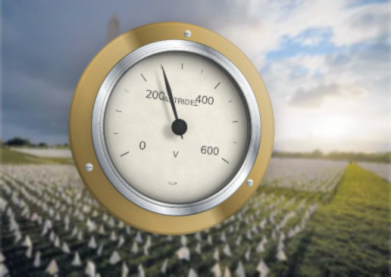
250 V
